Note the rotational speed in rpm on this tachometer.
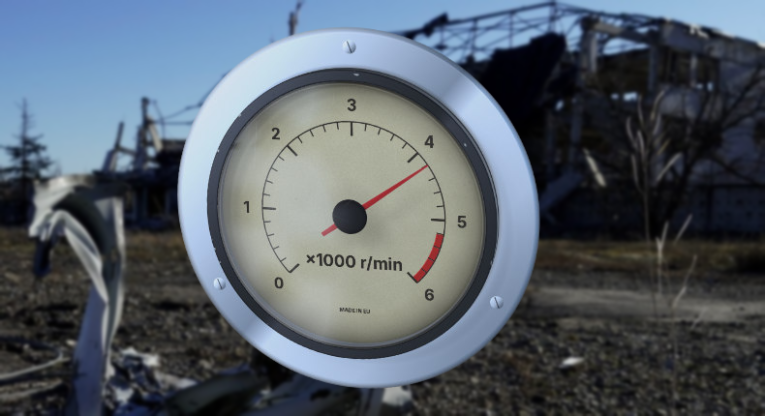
4200 rpm
